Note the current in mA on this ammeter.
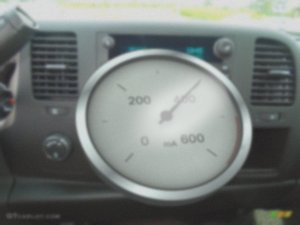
400 mA
